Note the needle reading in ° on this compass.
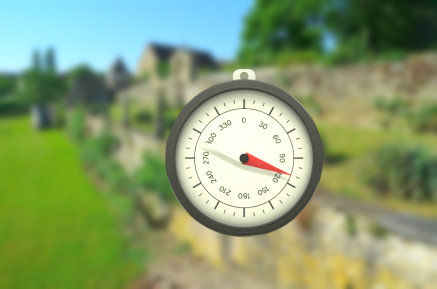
110 °
